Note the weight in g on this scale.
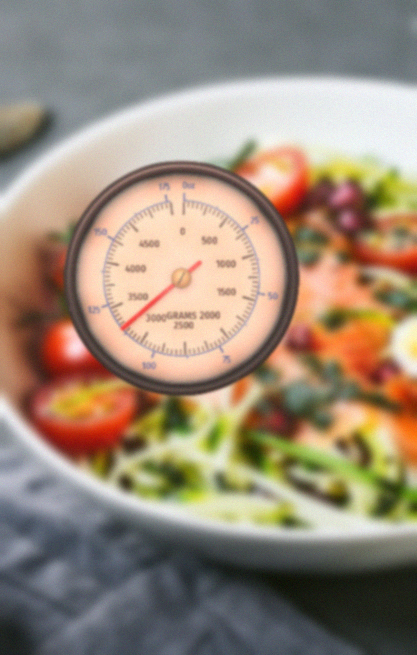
3250 g
